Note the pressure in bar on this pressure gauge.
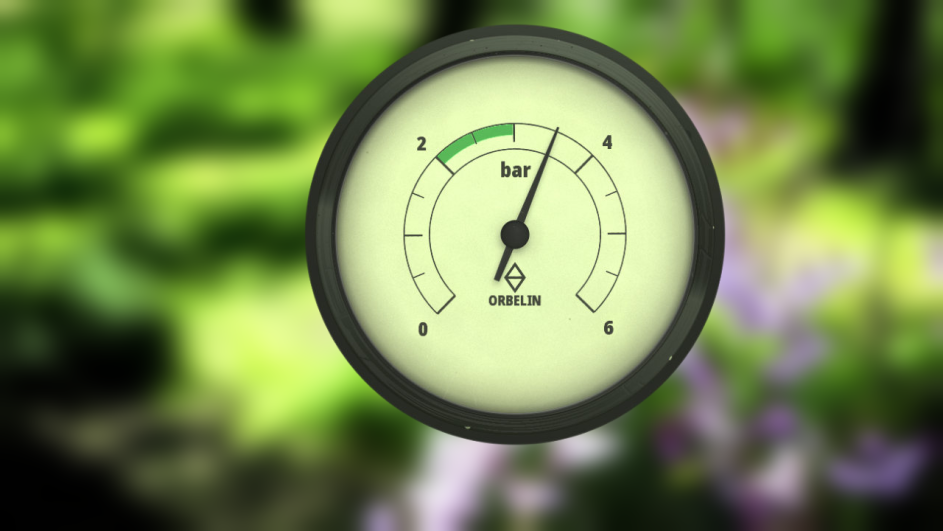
3.5 bar
